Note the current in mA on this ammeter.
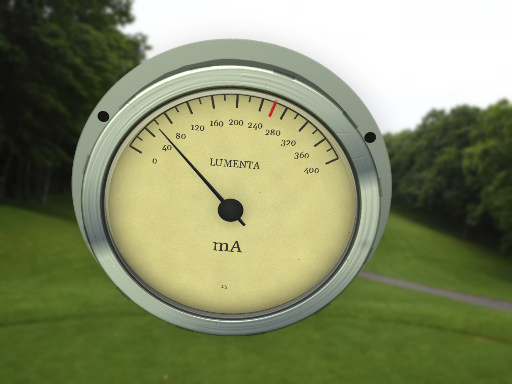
60 mA
